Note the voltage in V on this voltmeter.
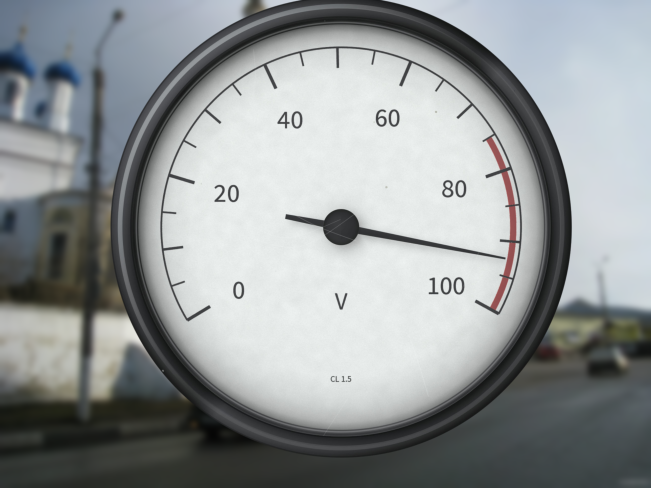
92.5 V
